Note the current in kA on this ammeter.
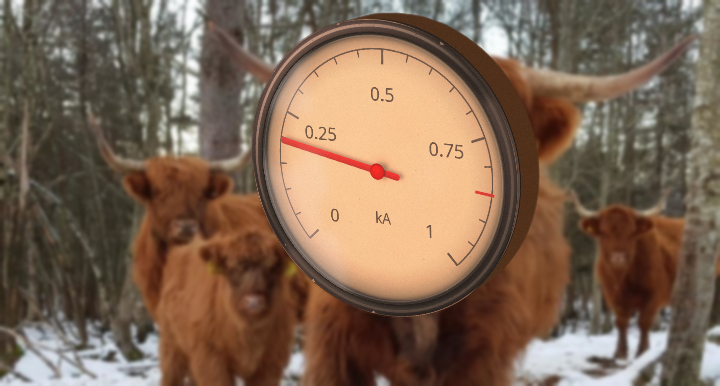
0.2 kA
